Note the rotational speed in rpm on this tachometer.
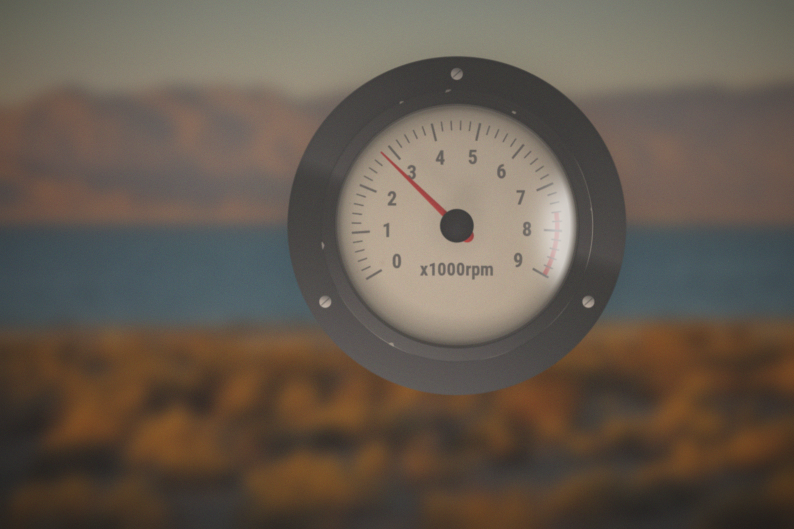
2800 rpm
